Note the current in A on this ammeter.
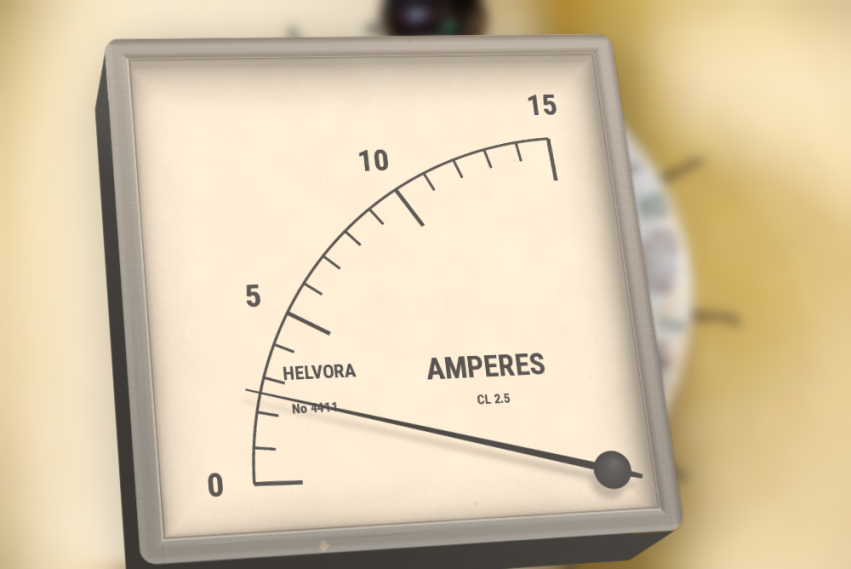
2.5 A
